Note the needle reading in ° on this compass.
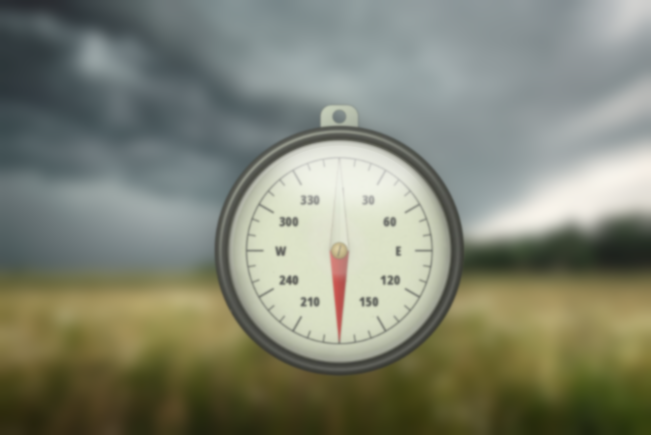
180 °
